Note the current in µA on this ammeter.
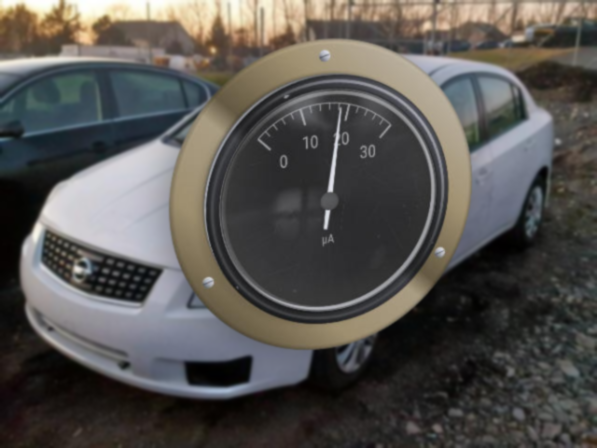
18 µA
